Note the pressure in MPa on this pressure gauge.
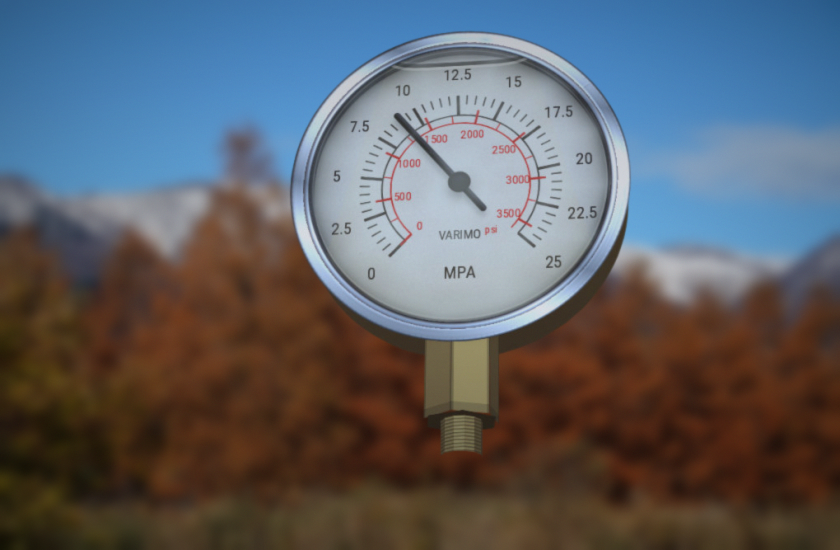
9 MPa
